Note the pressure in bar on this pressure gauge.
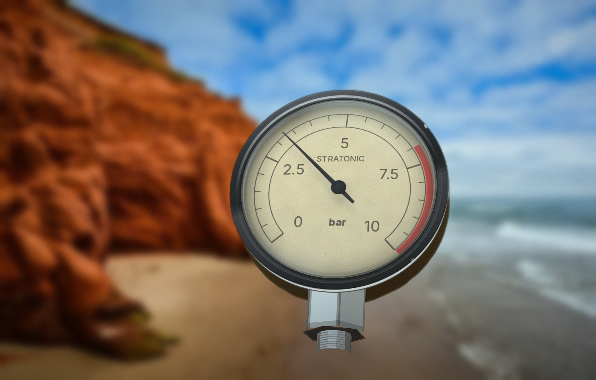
3.25 bar
